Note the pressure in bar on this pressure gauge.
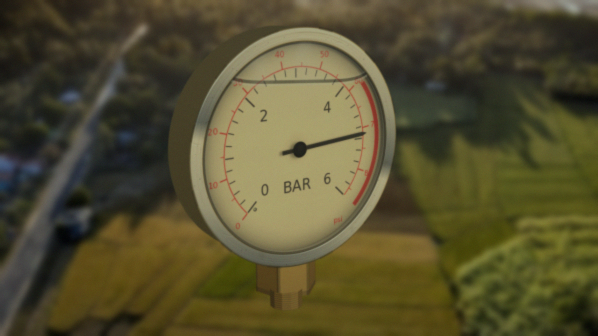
4.9 bar
